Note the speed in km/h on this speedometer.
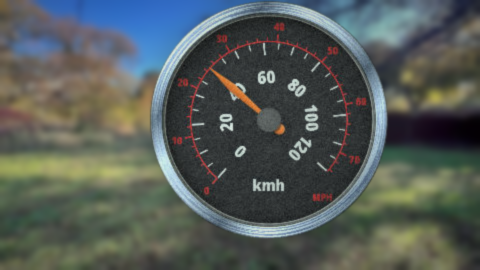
40 km/h
